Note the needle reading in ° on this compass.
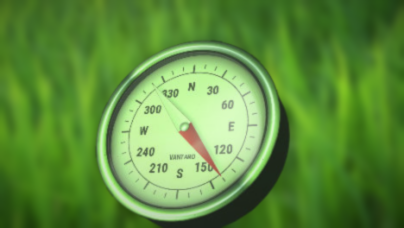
140 °
